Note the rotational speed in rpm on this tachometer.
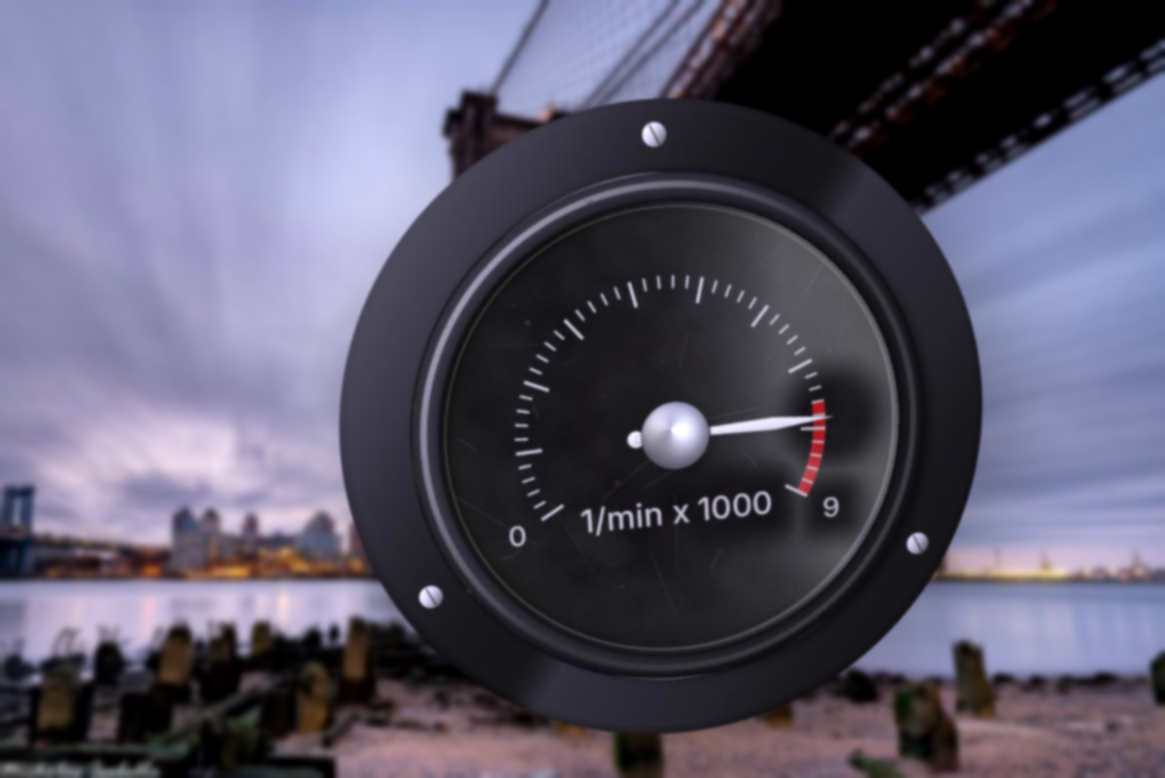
7800 rpm
